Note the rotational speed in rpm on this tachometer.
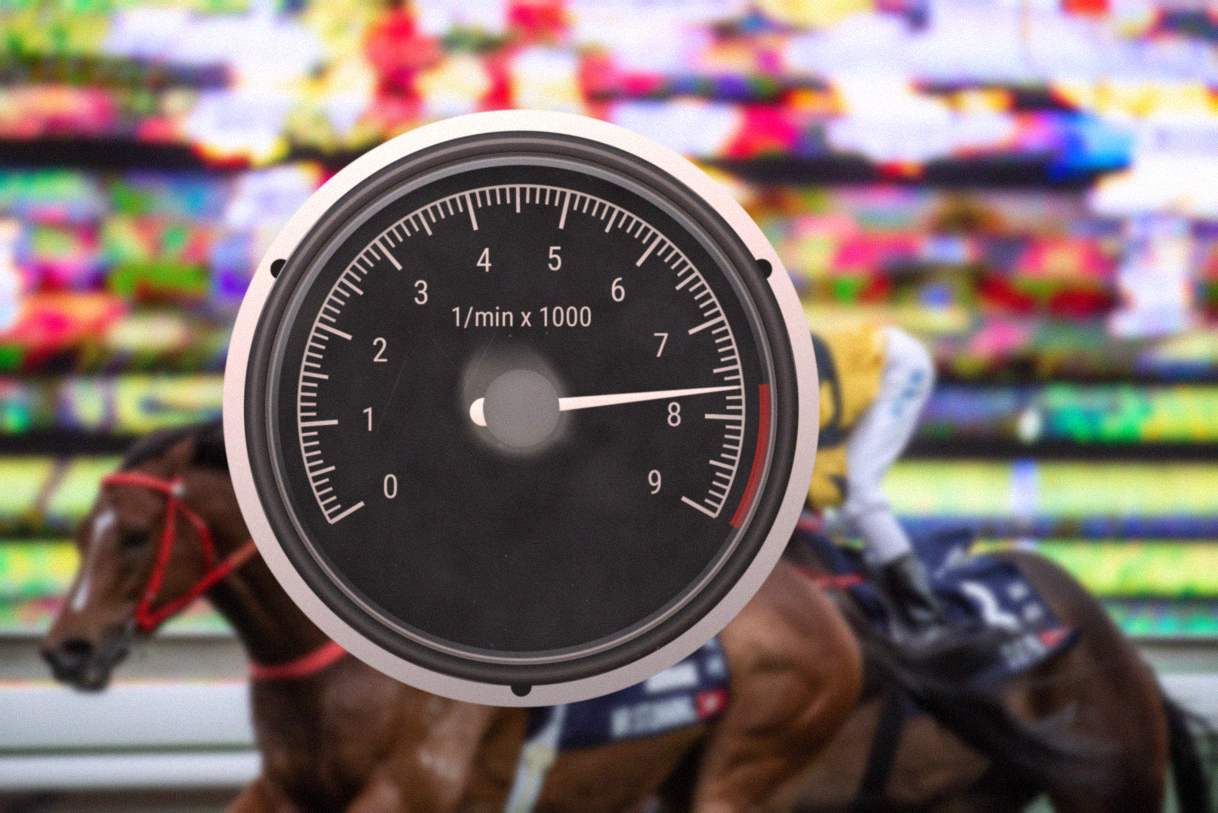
7700 rpm
